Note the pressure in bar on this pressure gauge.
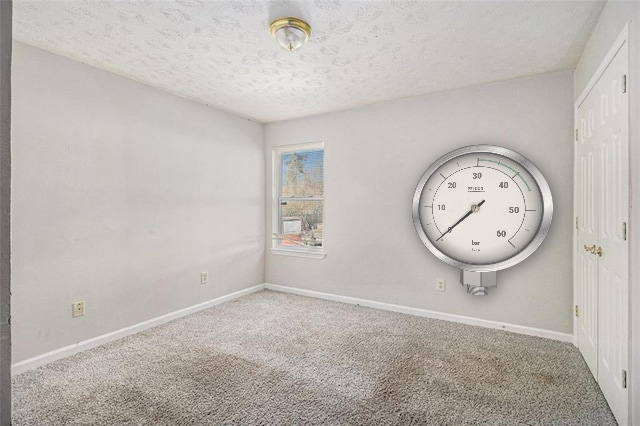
0 bar
